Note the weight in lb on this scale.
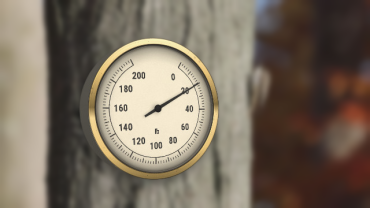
20 lb
